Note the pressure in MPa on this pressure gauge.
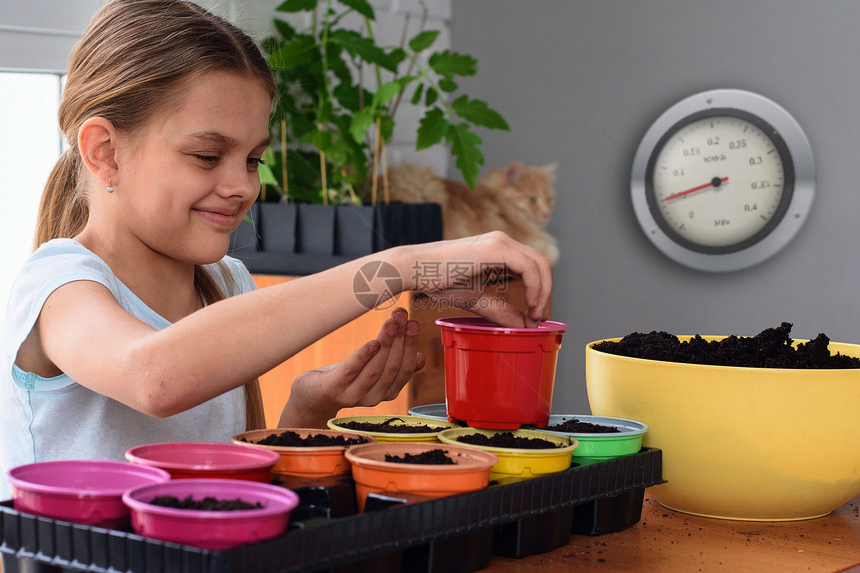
0.05 MPa
